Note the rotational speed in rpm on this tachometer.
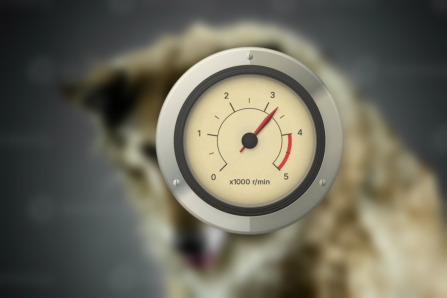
3250 rpm
